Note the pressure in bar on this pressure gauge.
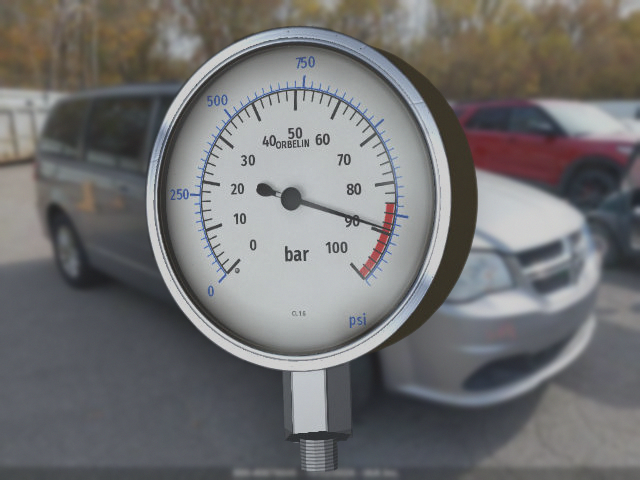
89 bar
